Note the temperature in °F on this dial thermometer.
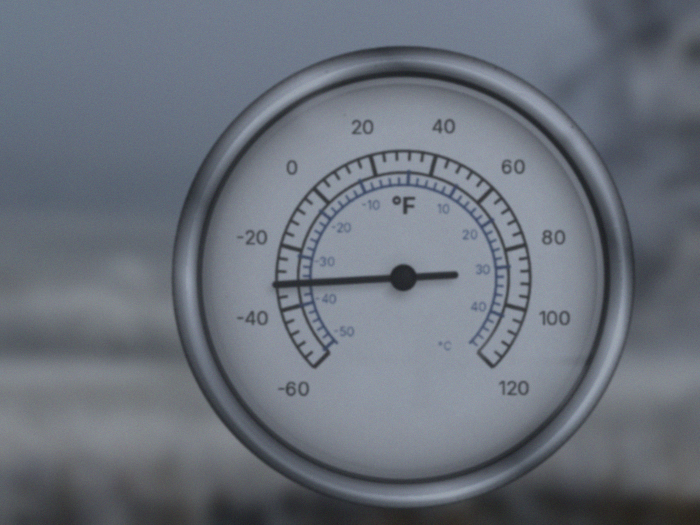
-32 °F
